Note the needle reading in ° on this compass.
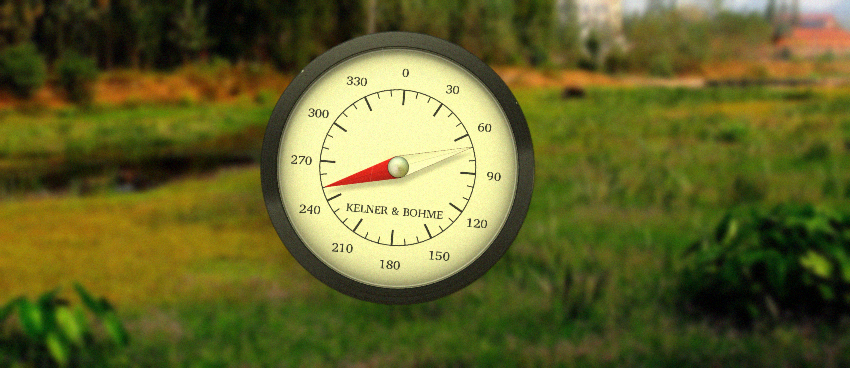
250 °
